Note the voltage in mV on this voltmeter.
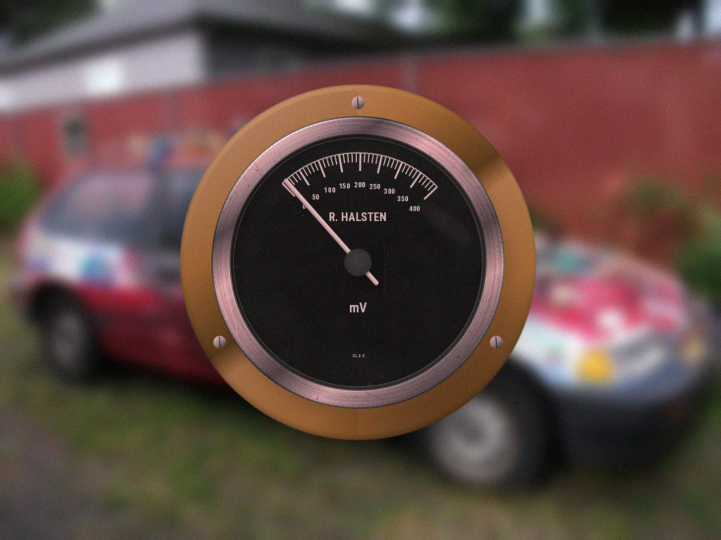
10 mV
